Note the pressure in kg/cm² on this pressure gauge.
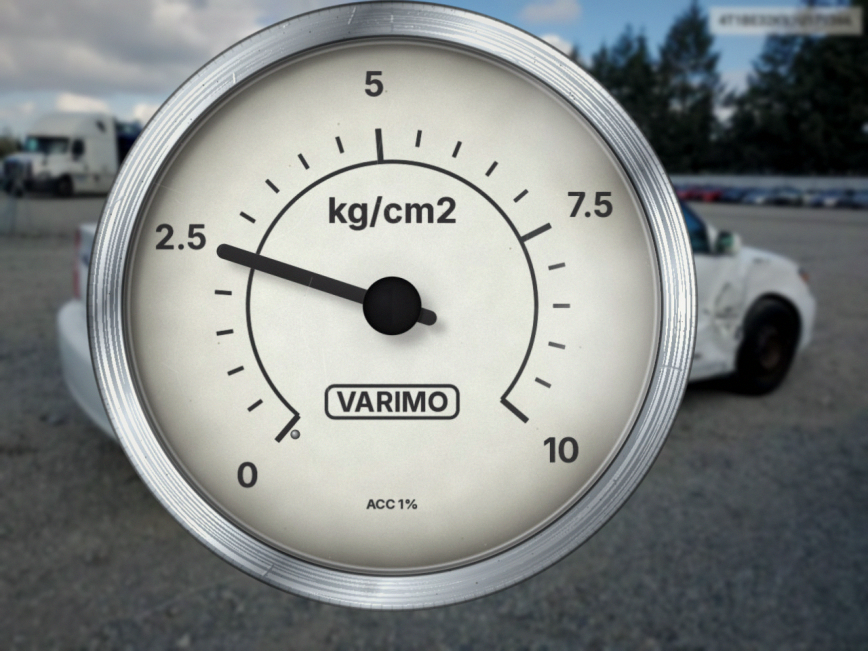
2.5 kg/cm²
